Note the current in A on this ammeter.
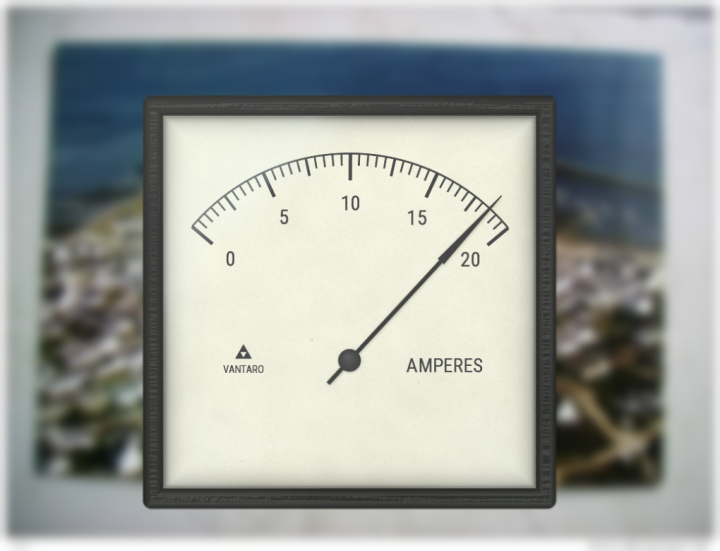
18.5 A
